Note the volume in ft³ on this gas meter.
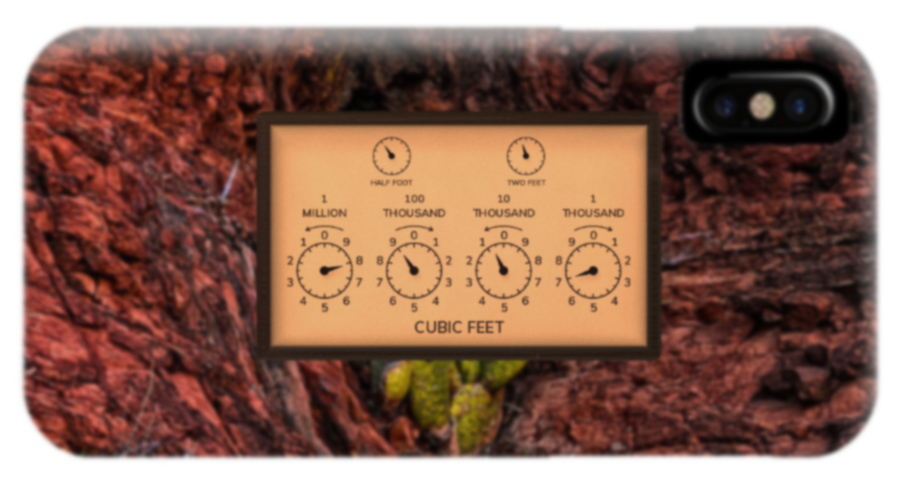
790700 ft³
